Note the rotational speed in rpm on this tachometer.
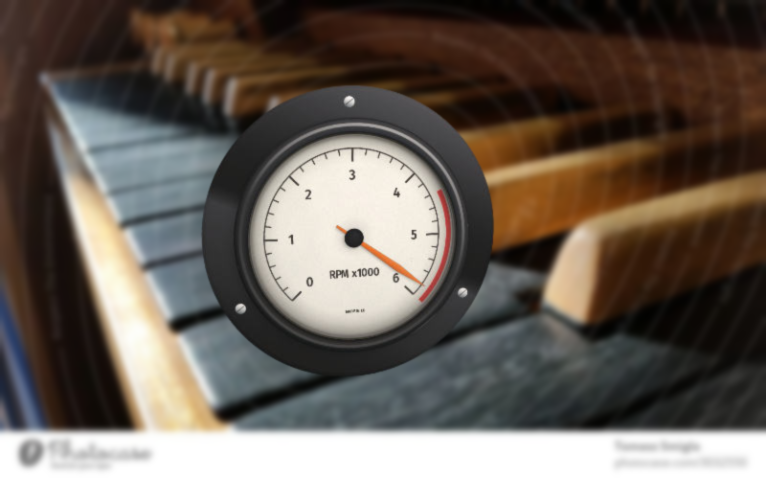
5800 rpm
